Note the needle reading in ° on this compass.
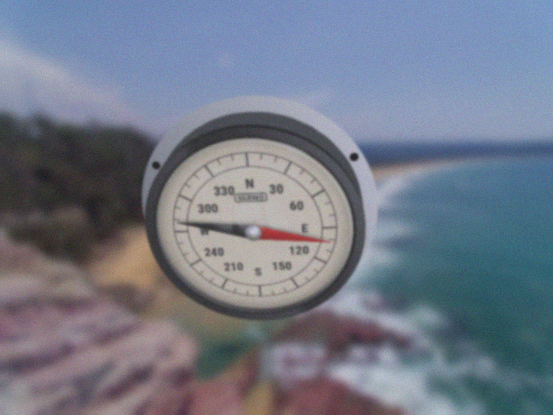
100 °
